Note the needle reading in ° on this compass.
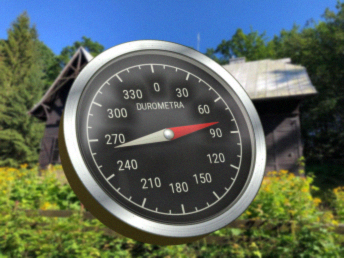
80 °
